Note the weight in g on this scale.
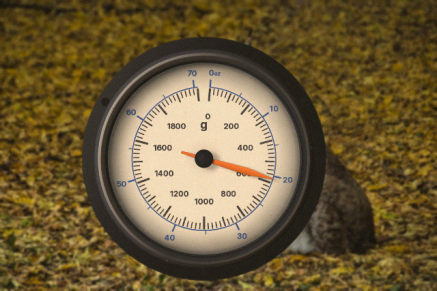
580 g
